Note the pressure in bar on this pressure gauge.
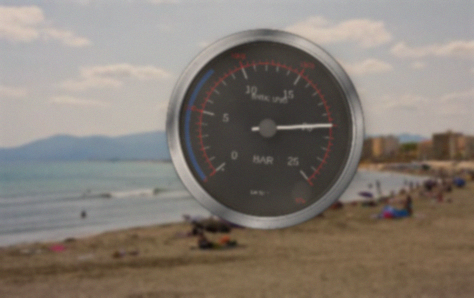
20 bar
